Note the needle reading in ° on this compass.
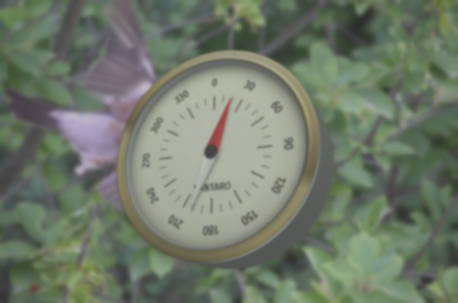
20 °
